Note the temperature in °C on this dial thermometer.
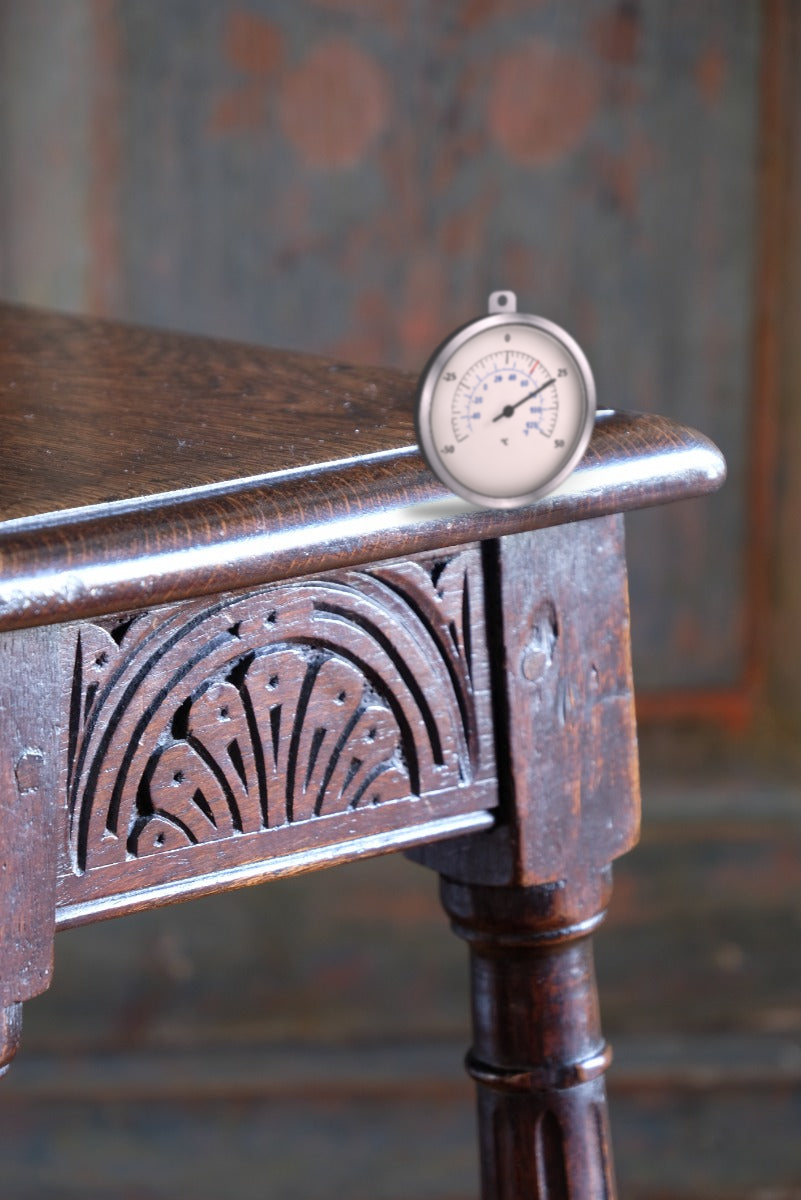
25 °C
